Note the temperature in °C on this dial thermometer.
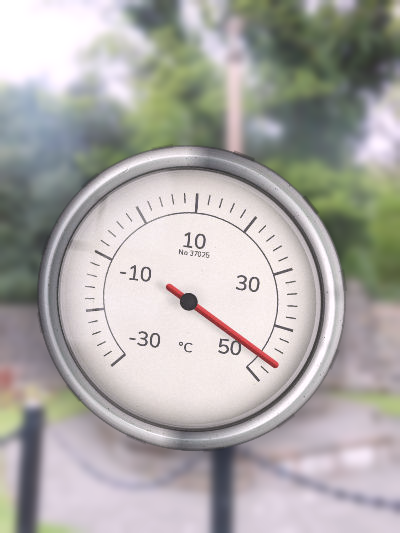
46 °C
